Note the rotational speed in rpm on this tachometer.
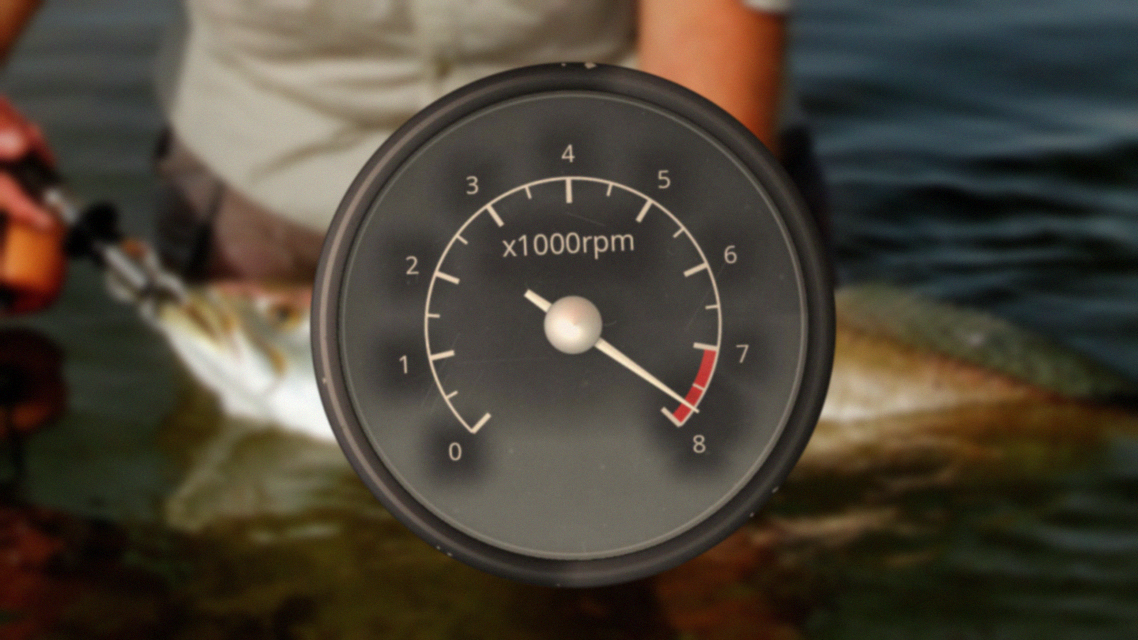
7750 rpm
